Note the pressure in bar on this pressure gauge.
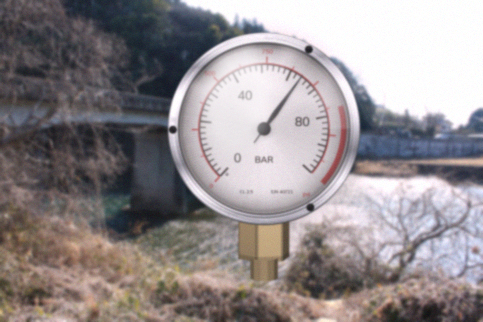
64 bar
